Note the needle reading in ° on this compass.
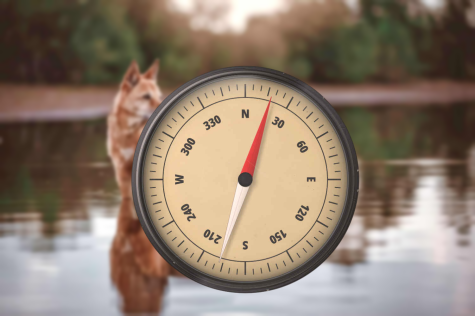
17.5 °
